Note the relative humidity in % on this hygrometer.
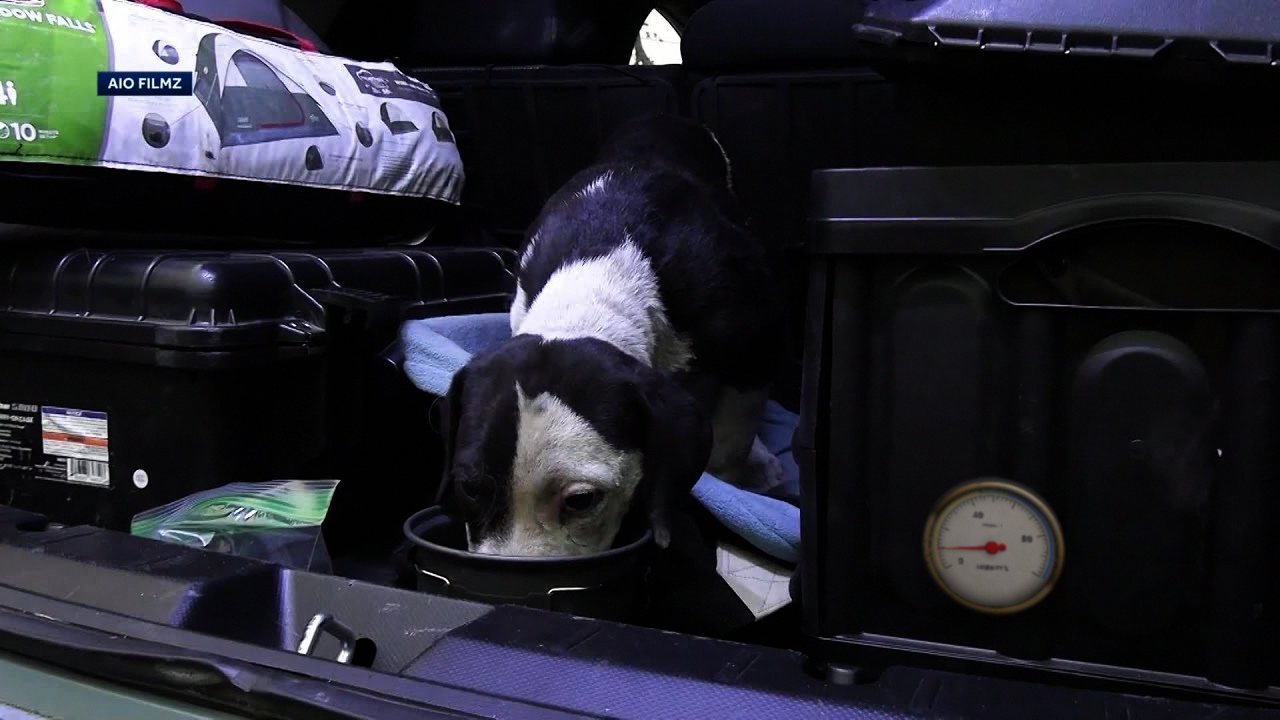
10 %
